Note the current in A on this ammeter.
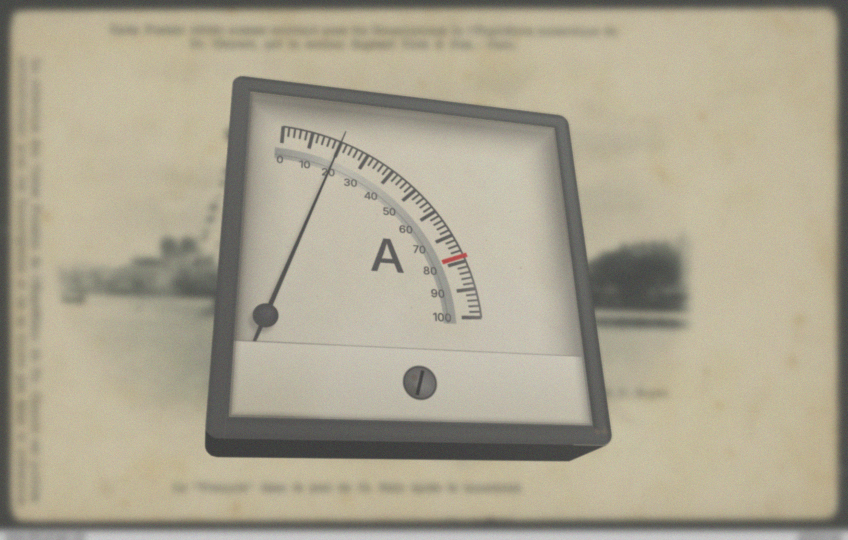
20 A
